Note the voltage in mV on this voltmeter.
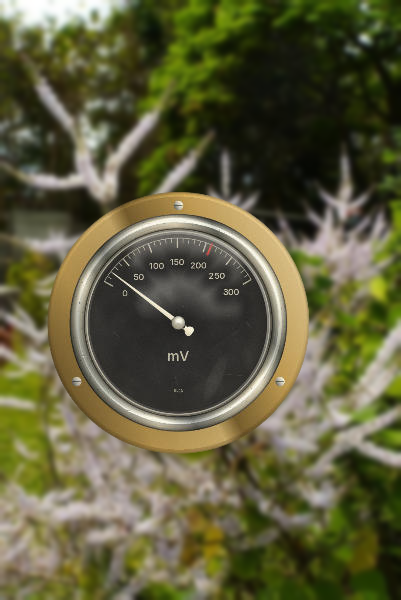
20 mV
